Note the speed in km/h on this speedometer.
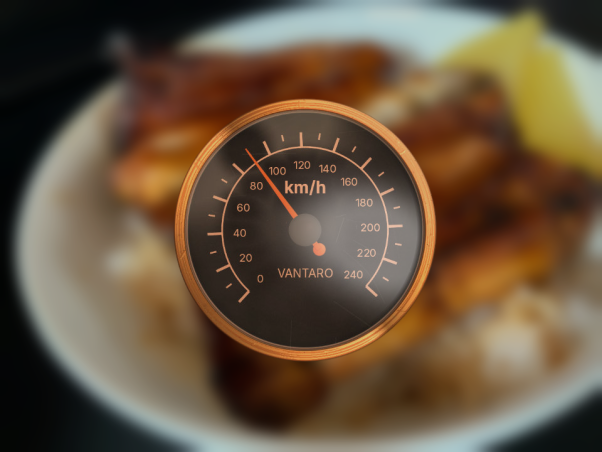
90 km/h
